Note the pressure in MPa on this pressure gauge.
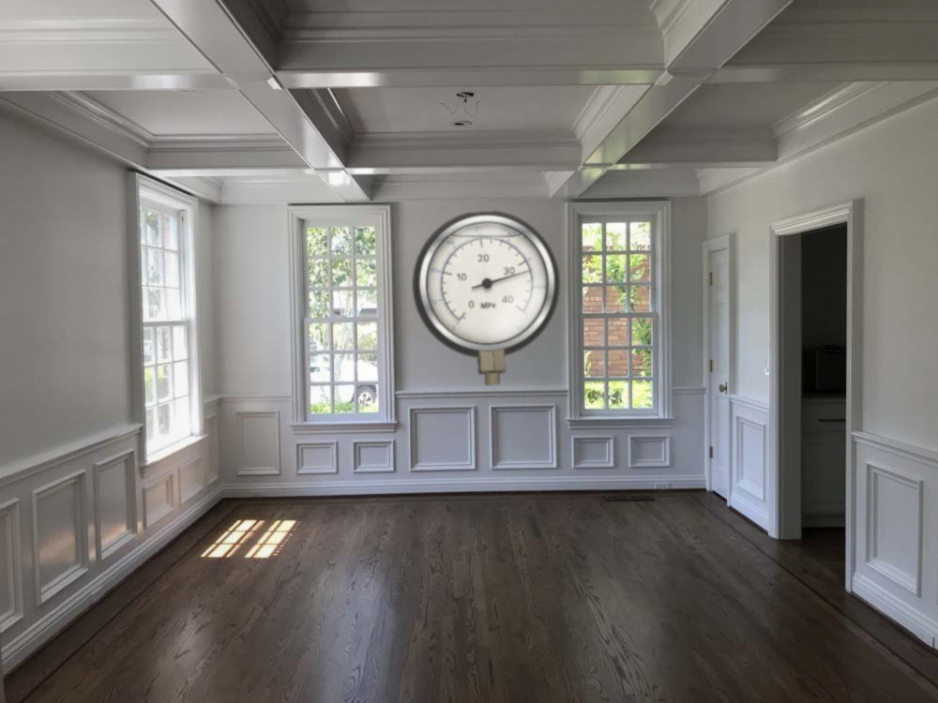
32 MPa
